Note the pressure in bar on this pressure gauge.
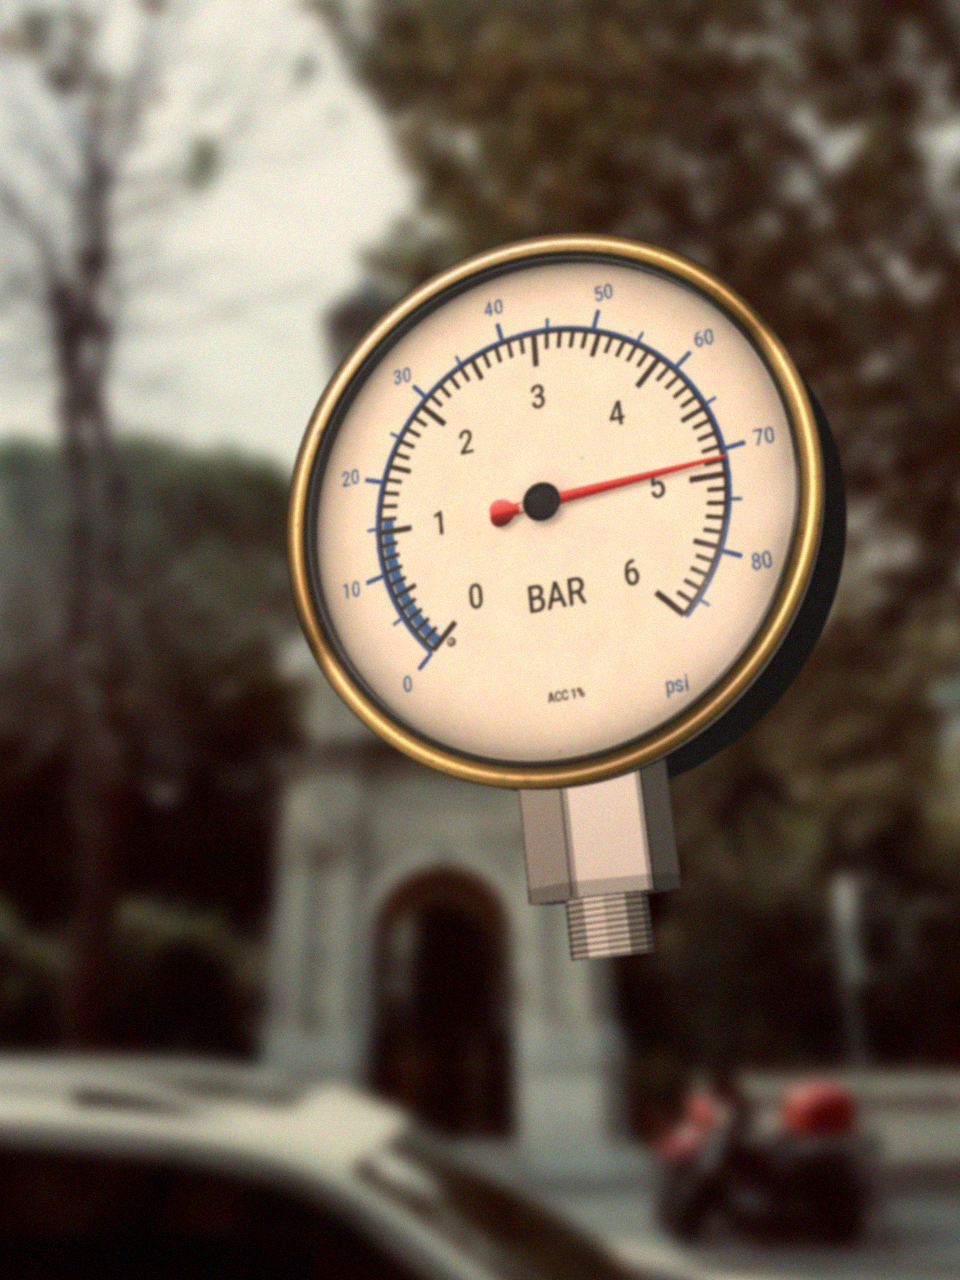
4.9 bar
